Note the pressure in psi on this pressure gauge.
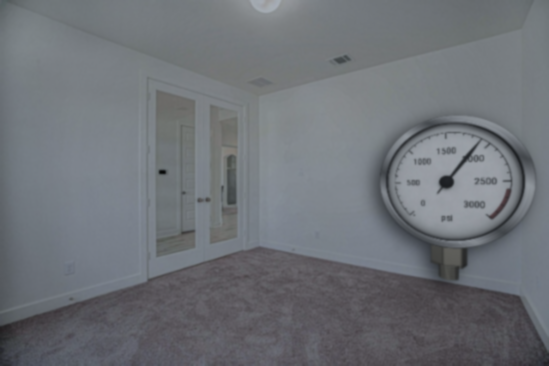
1900 psi
